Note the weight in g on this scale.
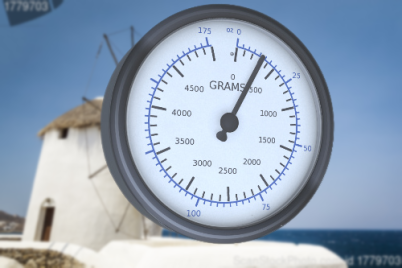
300 g
